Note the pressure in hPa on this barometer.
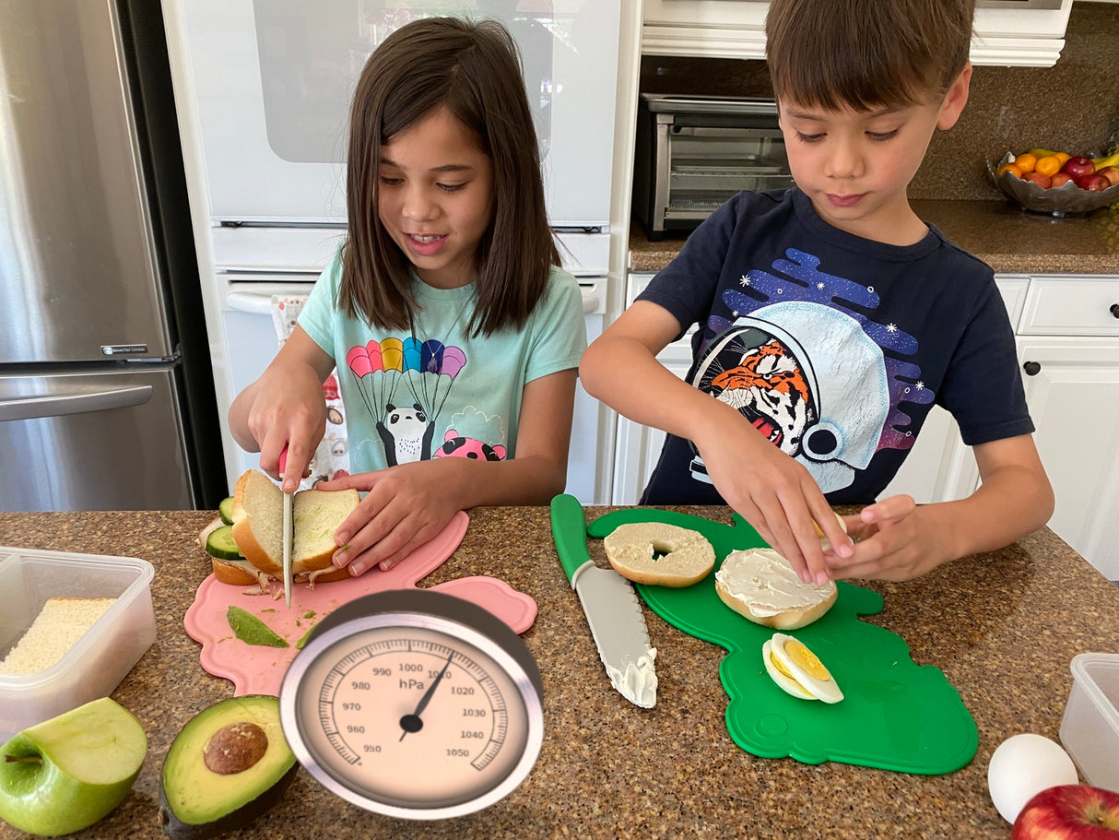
1010 hPa
